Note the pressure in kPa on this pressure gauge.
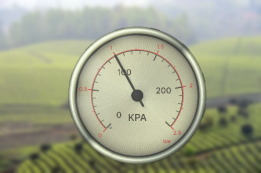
100 kPa
